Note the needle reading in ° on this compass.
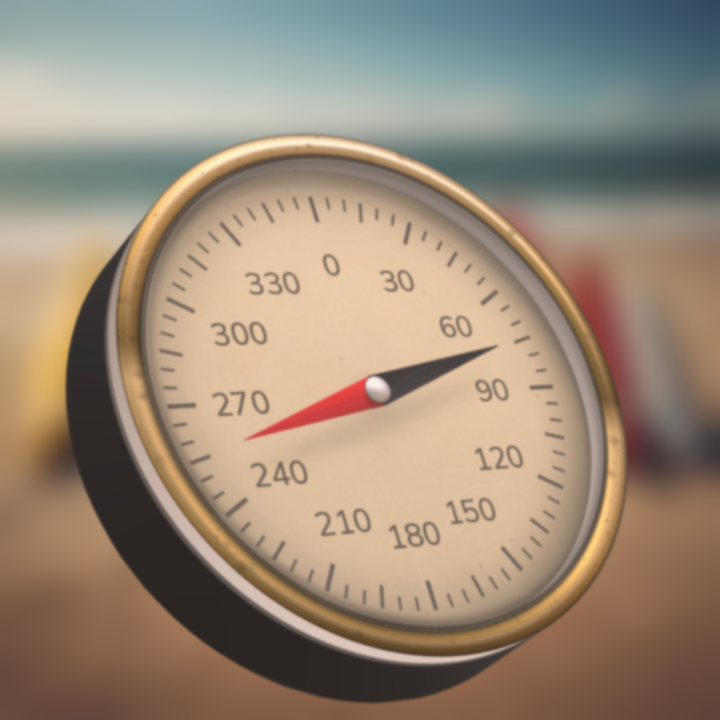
255 °
